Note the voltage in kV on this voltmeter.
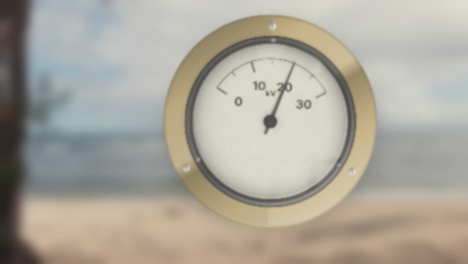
20 kV
